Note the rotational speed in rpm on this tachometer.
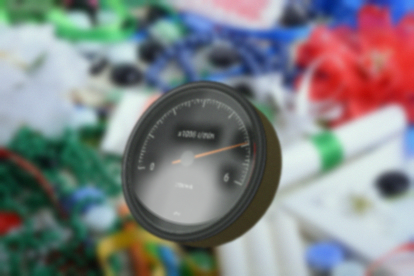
5000 rpm
